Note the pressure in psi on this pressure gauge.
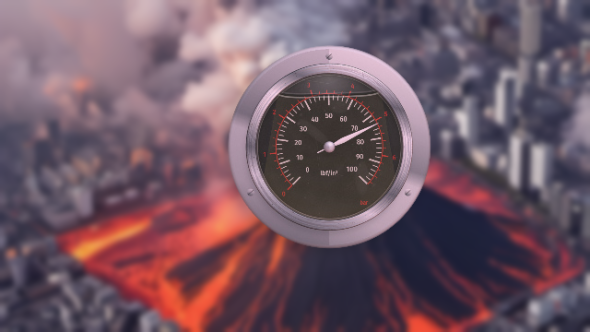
74 psi
